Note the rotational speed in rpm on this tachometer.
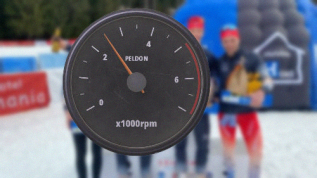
2500 rpm
